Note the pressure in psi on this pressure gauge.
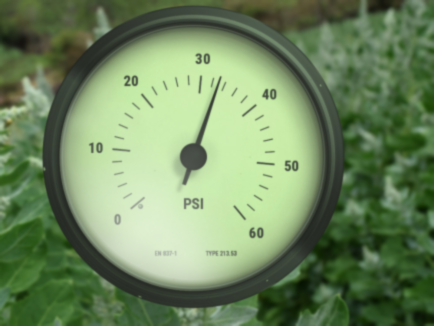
33 psi
